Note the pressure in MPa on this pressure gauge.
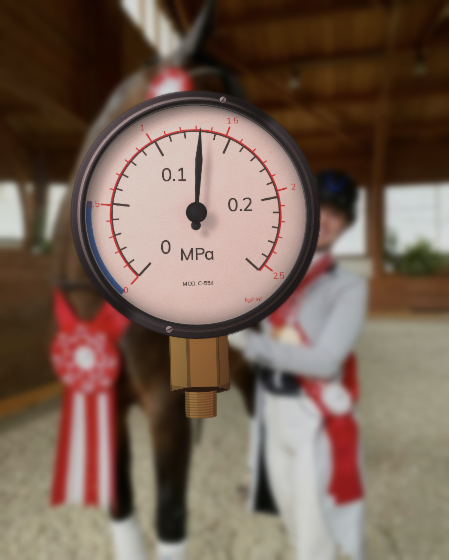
0.13 MPa
